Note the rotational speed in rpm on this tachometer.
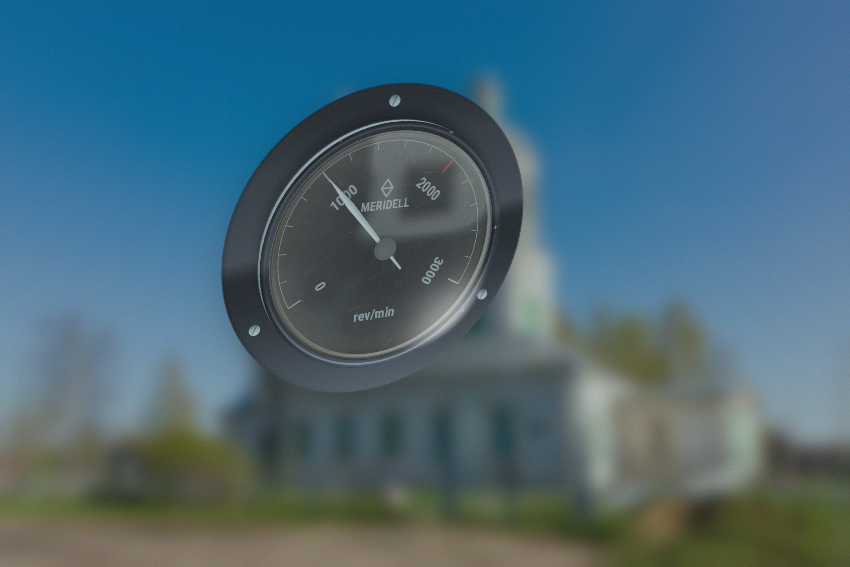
1000 rpm
